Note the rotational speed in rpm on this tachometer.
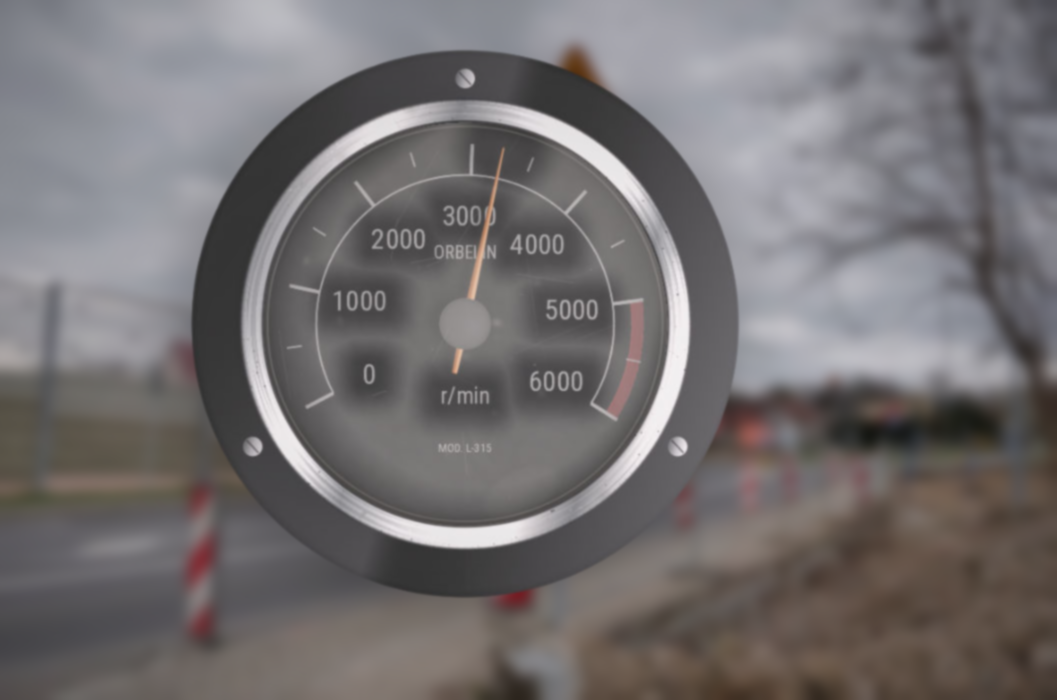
3250 rpm
